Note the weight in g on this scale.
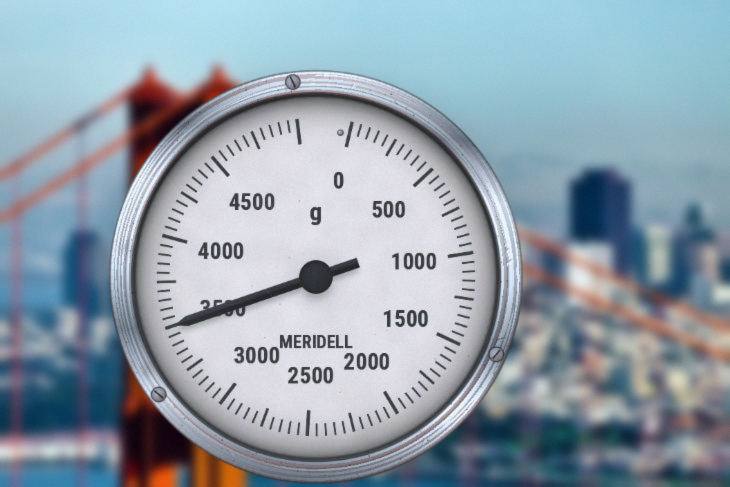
3500 g
